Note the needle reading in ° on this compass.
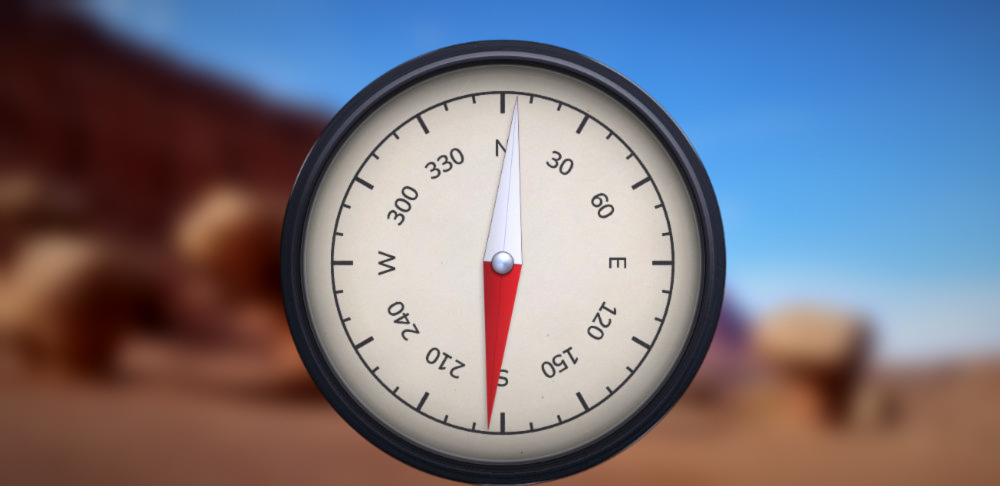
185 °
